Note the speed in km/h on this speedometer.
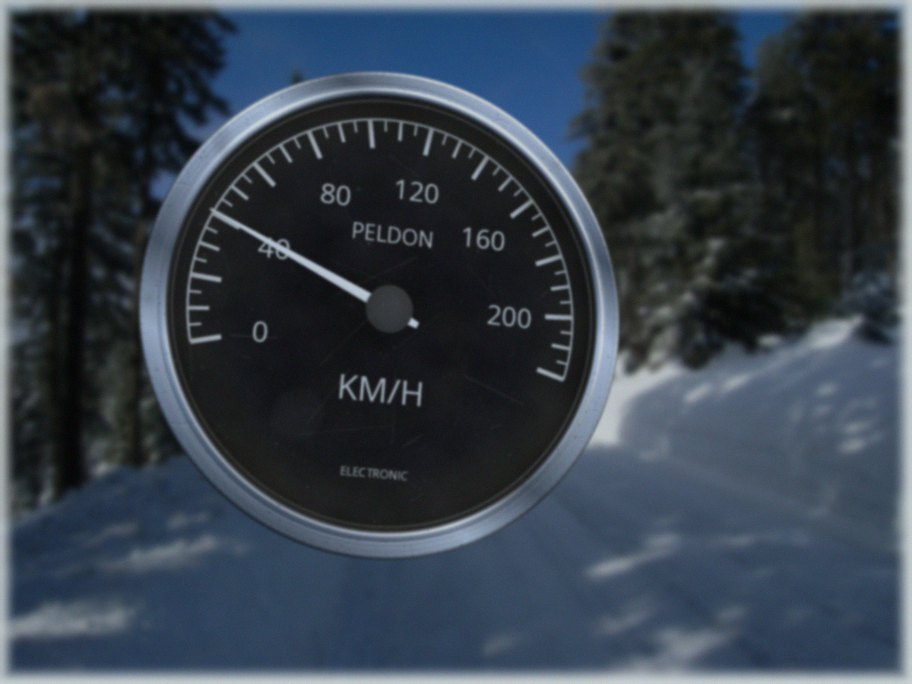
40 km/h
